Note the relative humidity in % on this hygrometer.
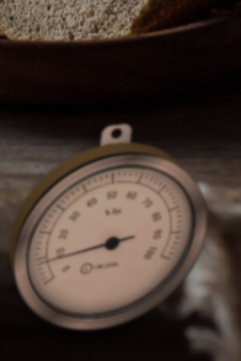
10 %
